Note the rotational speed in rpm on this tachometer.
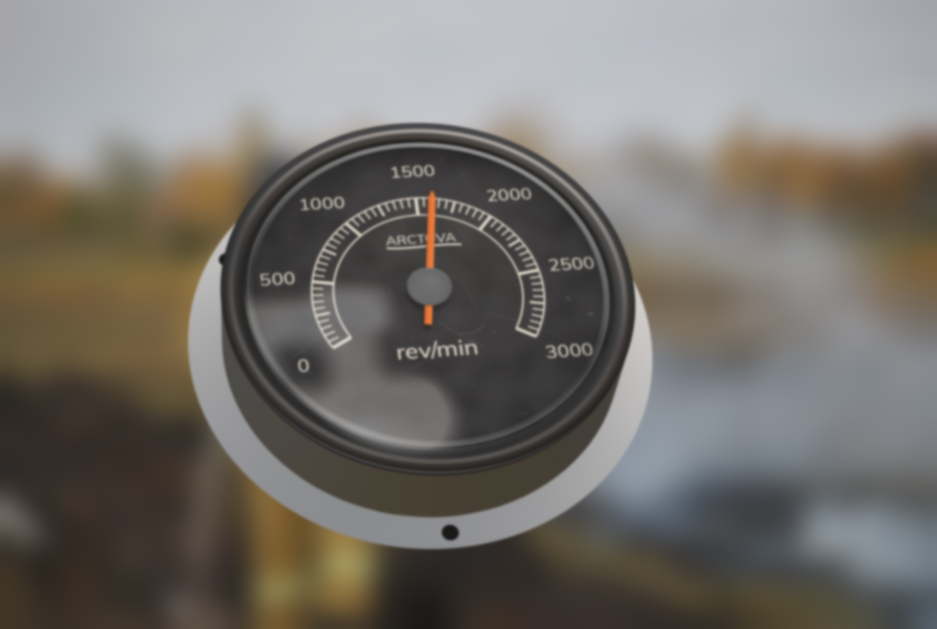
1600 rpm
